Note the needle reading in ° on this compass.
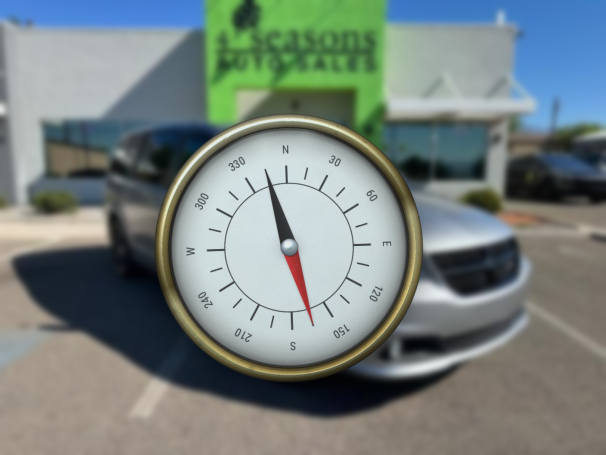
165 °
